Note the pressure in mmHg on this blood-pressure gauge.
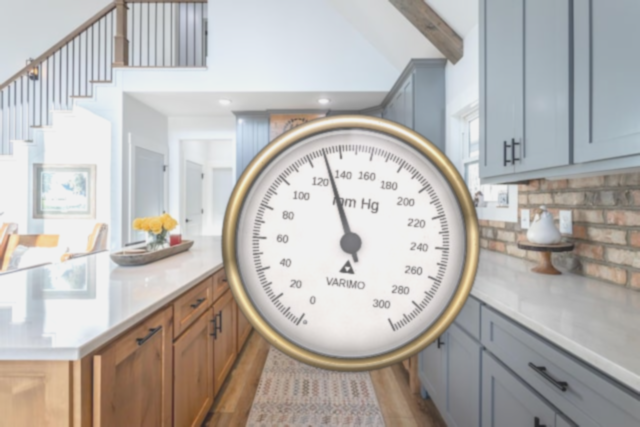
130 mmHg
